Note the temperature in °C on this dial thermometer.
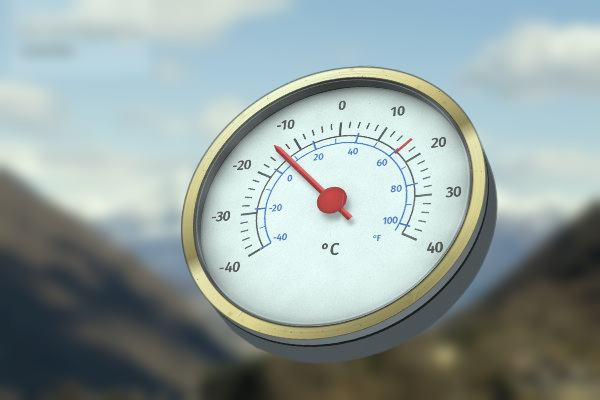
-14 °C
